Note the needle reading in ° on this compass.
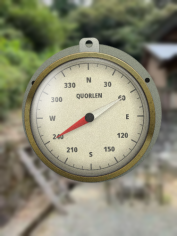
240 °
